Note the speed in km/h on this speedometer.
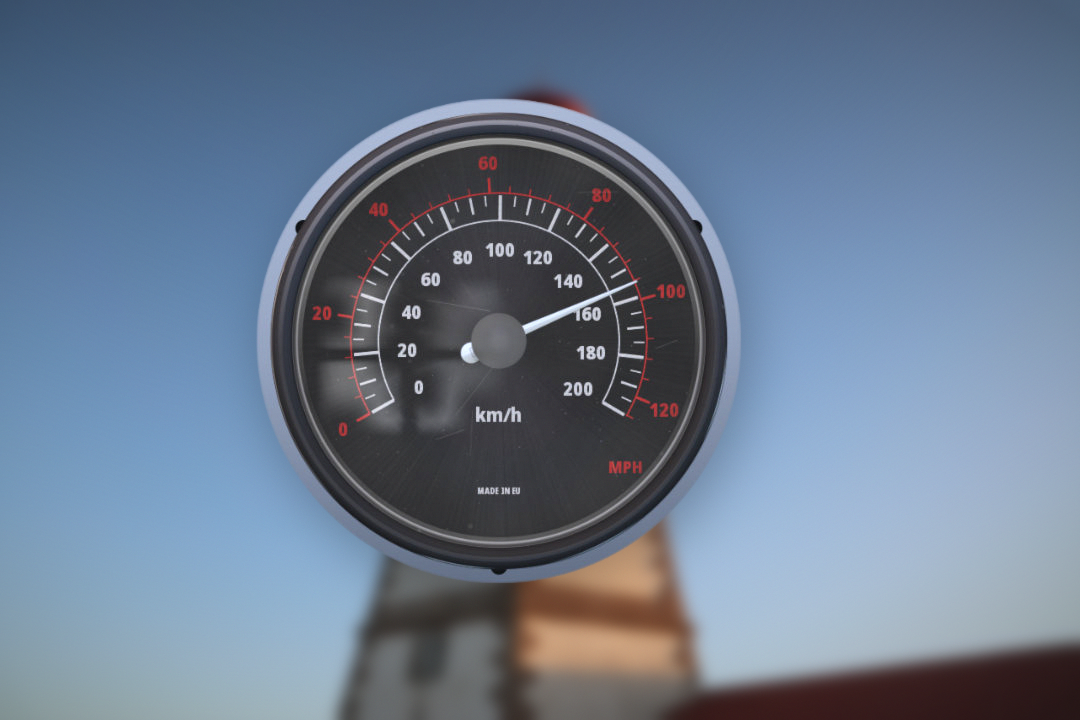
155 km/h
